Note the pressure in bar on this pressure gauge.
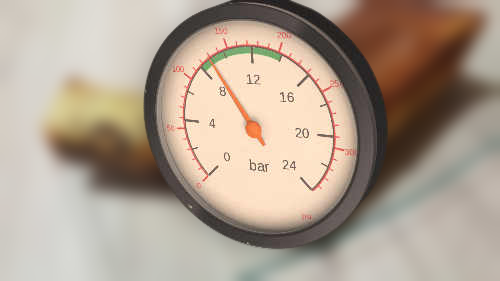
9 bar
